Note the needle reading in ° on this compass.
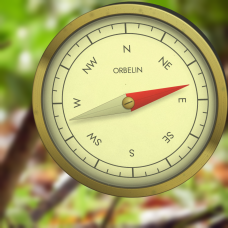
75 °
